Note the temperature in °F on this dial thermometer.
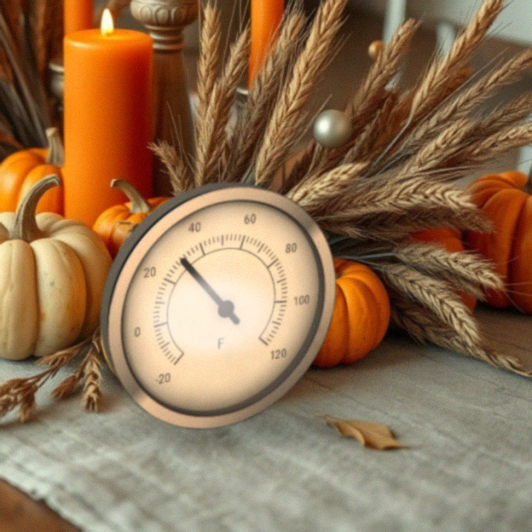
30 °F
